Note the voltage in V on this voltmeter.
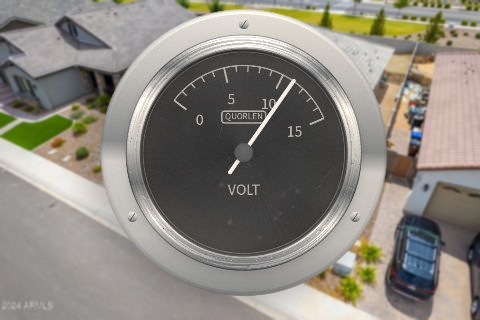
11 V
